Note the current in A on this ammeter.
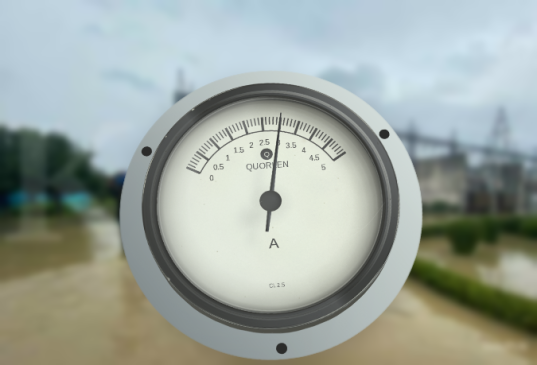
3 A
